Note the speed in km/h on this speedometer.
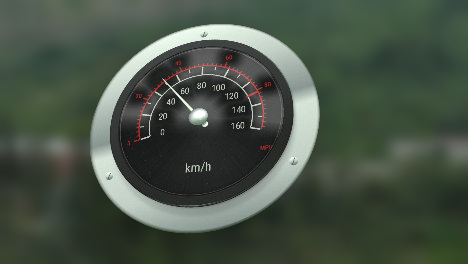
50 km/h
